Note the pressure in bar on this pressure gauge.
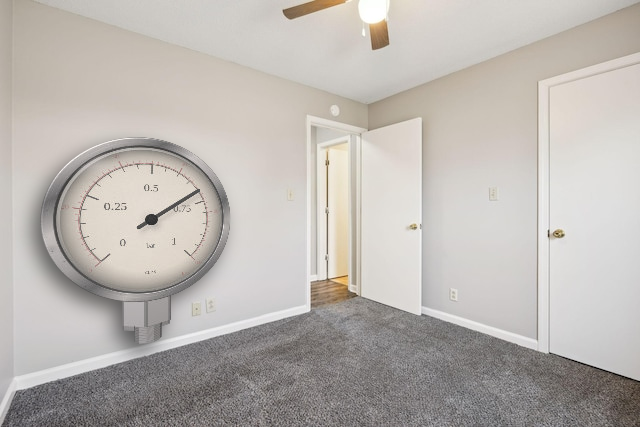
0.7 bar
